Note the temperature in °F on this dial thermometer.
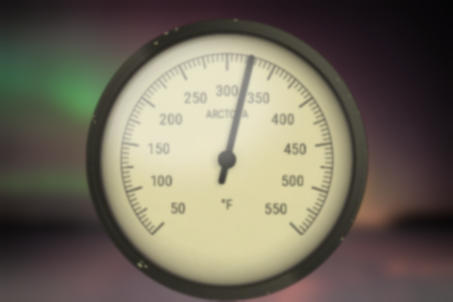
325 °F
